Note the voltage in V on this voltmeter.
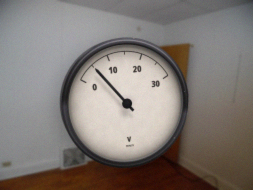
5 V
